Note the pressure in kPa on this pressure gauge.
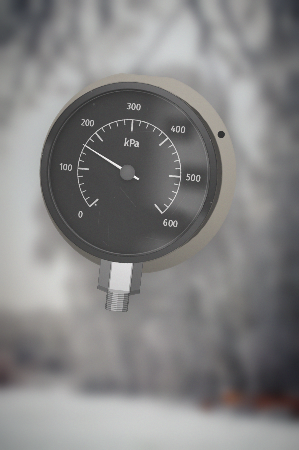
160 kPa
